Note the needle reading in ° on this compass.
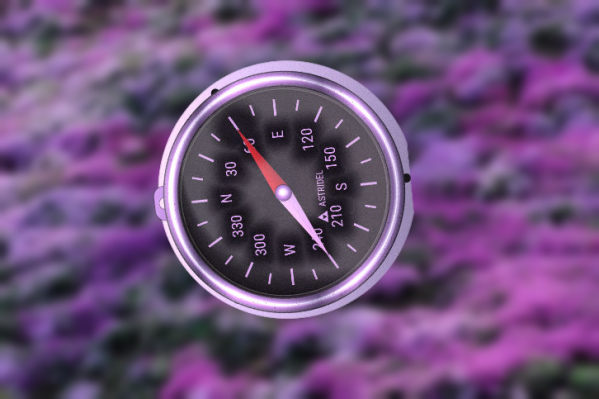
60 °
